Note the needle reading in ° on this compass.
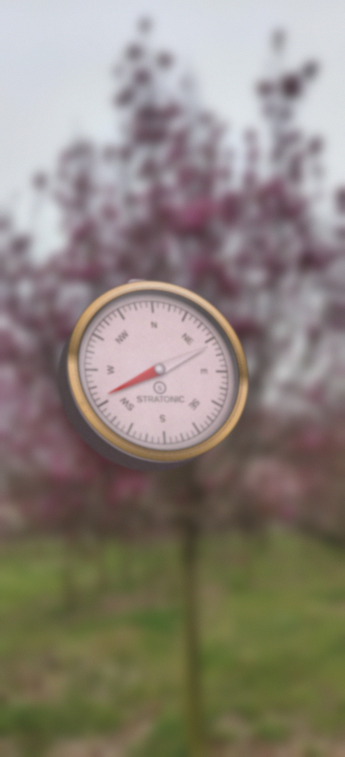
245 °
